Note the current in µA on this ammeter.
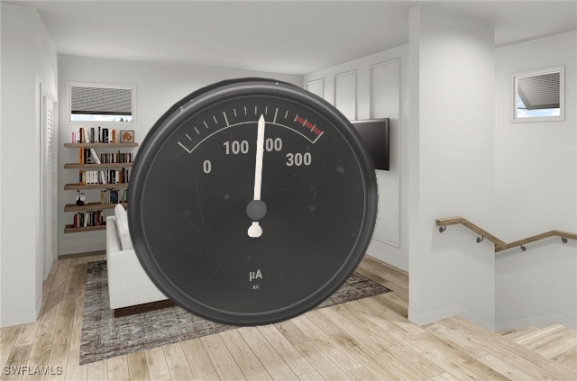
170 µA
